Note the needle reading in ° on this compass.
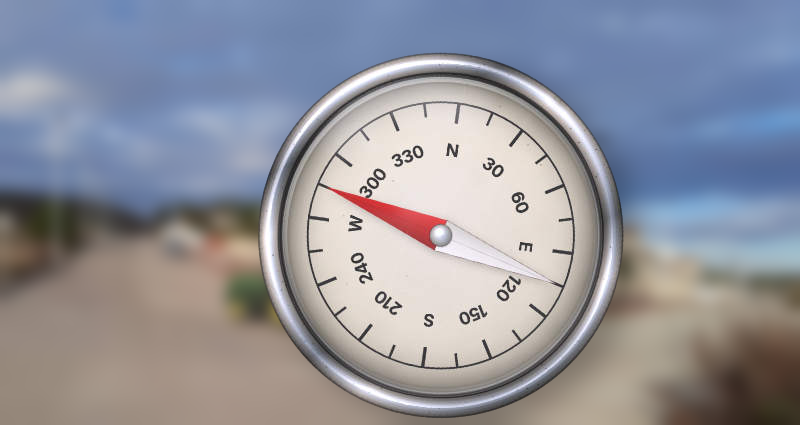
285 °
